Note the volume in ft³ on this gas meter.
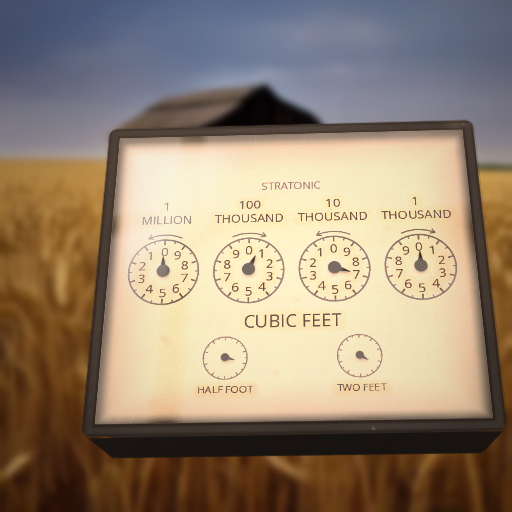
7000 ft³
